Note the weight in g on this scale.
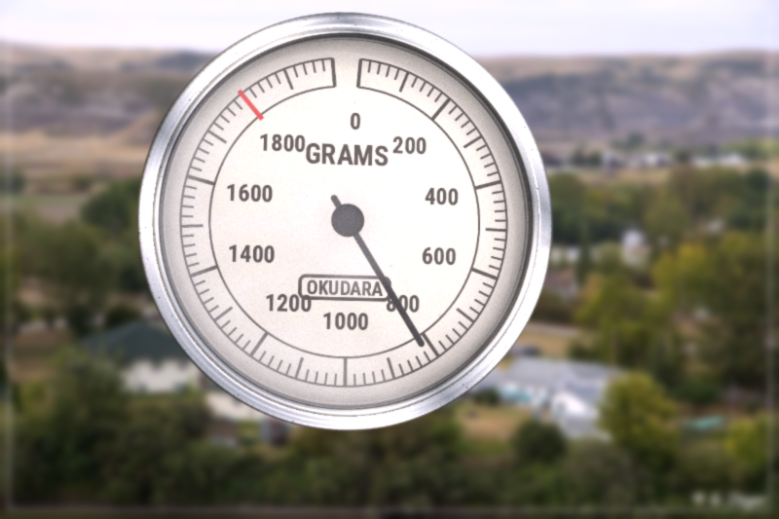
820 g
